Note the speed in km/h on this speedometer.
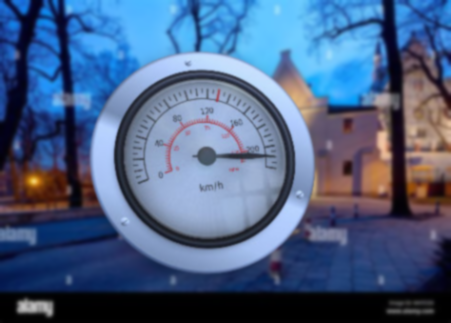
210 km/h
